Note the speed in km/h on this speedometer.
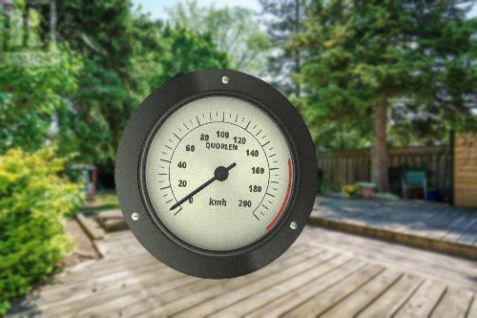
5 km/h
